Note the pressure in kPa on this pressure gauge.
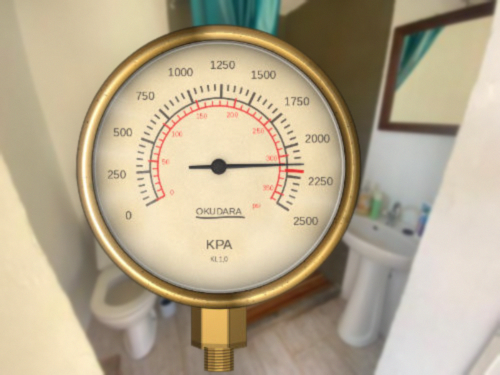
2150 kPa
